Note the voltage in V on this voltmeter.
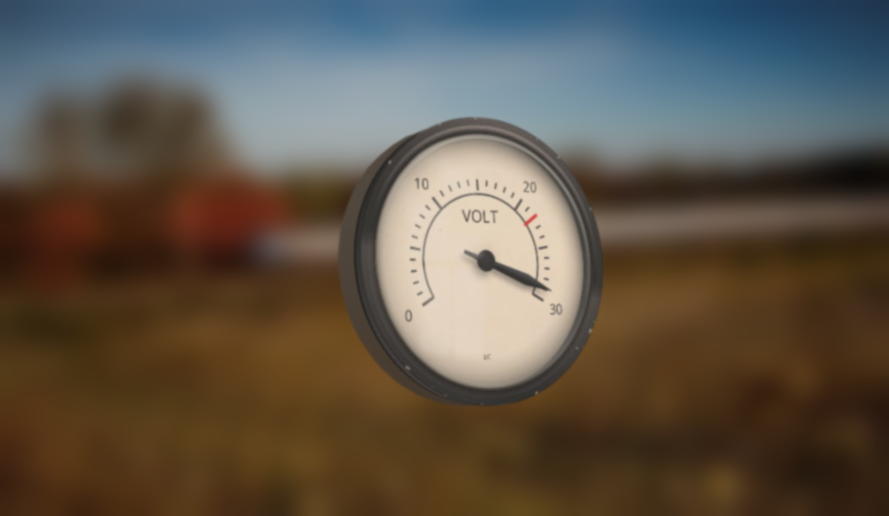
29 V
